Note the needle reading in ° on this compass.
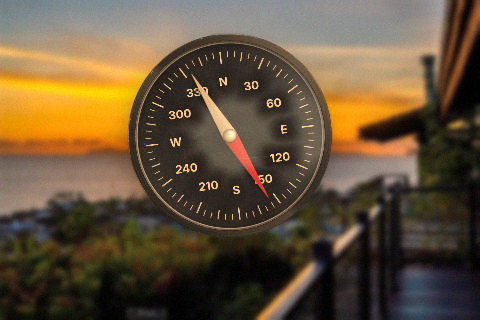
155 °
